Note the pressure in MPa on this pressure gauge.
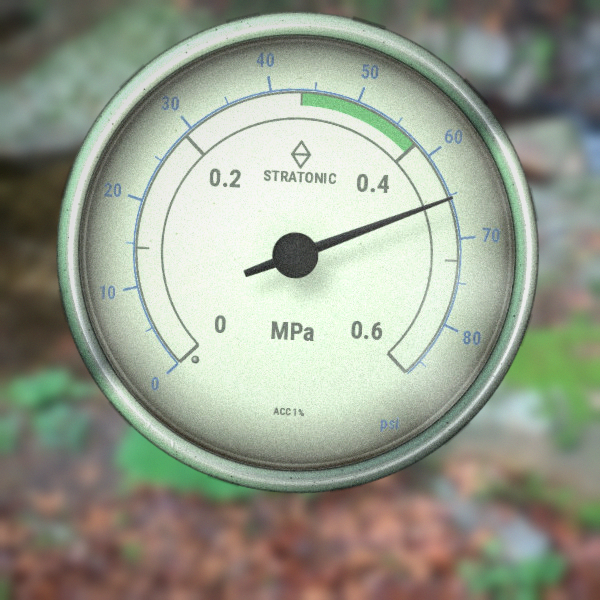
0.45 MPa
